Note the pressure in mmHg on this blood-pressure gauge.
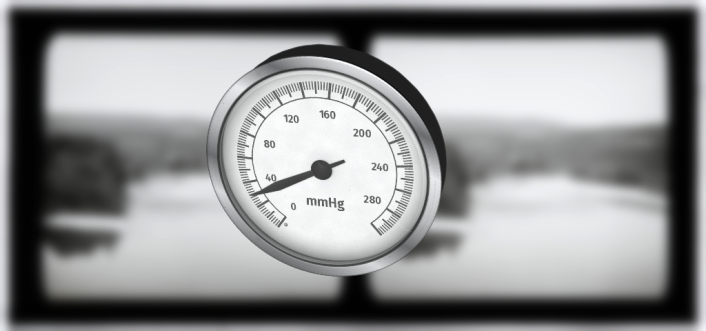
30 mmHg
